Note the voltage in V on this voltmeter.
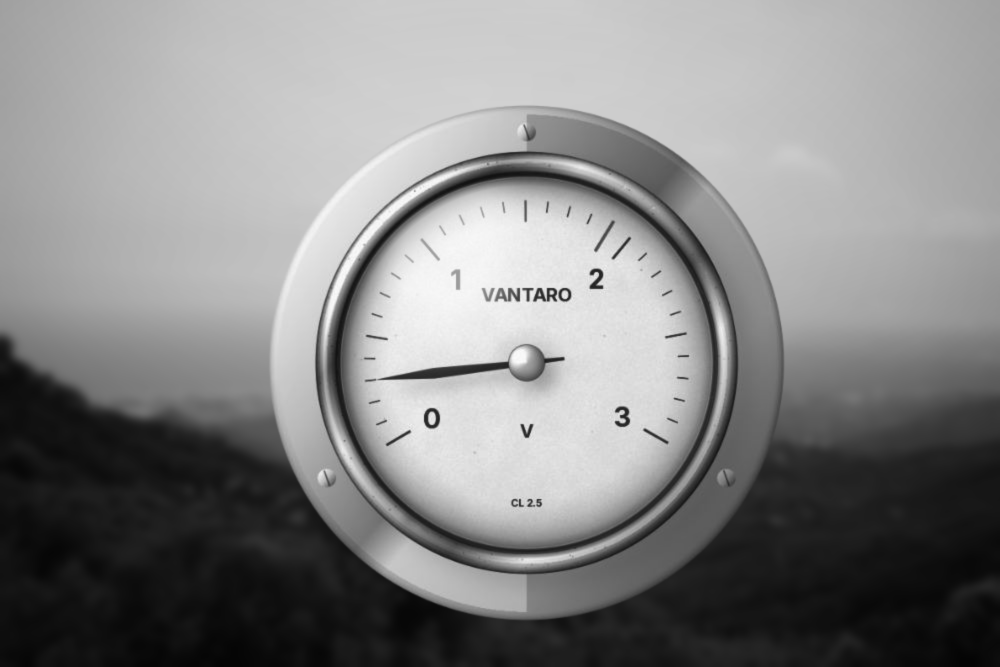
0.3 V
